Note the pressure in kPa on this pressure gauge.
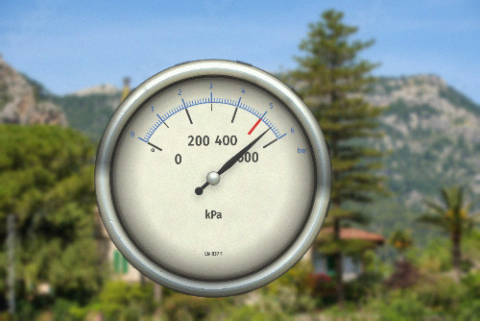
550 kPa
